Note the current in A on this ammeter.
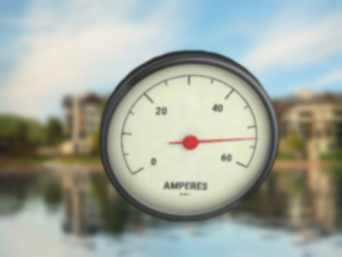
52.5 A
